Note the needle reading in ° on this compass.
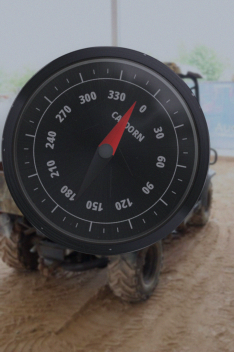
350 °
